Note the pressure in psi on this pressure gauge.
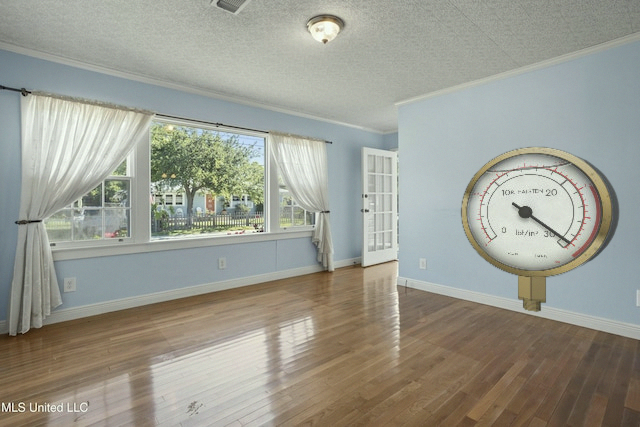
29 psi
